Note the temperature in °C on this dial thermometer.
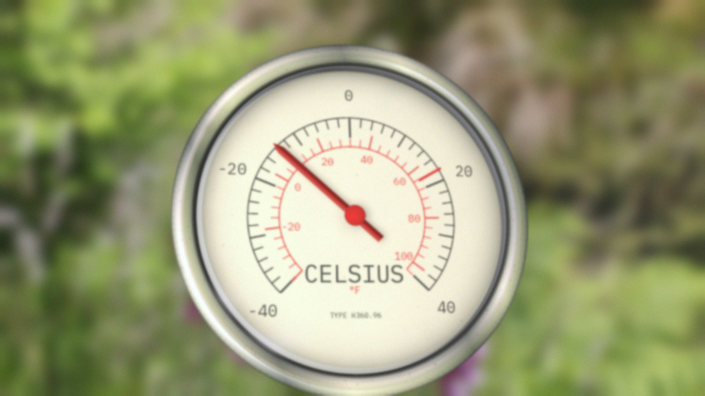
-14 °C
